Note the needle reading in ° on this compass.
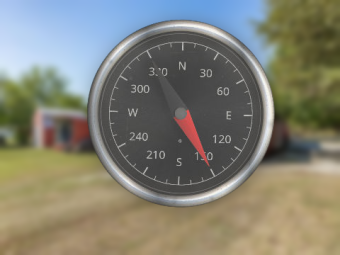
150 °
